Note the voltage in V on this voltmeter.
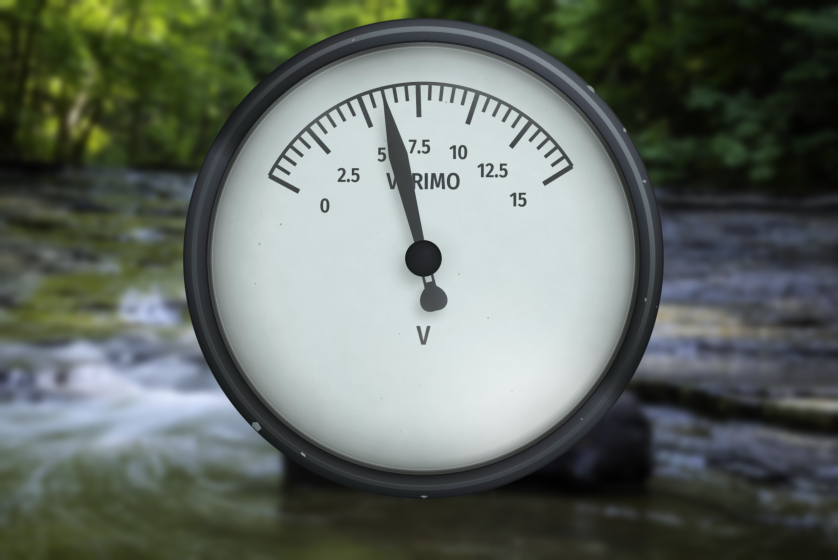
6 V
